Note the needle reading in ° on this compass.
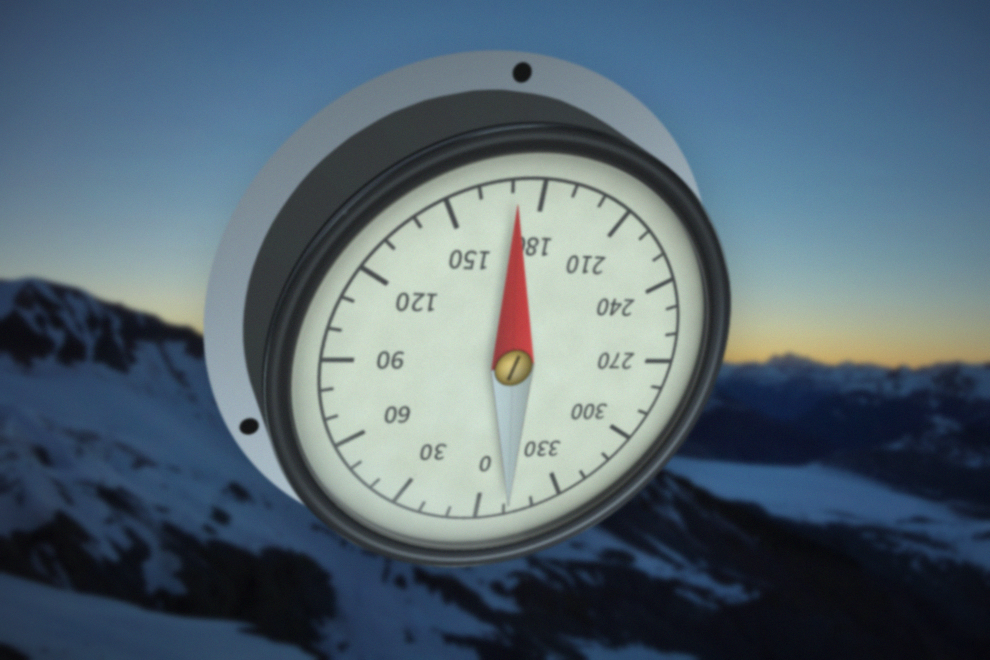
170 °
